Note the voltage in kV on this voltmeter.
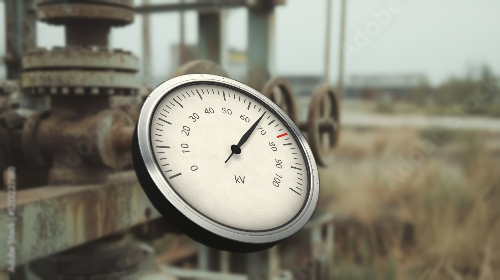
66 kV
